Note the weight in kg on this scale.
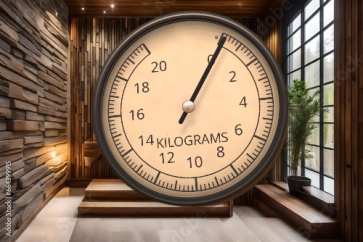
0.2 kg
